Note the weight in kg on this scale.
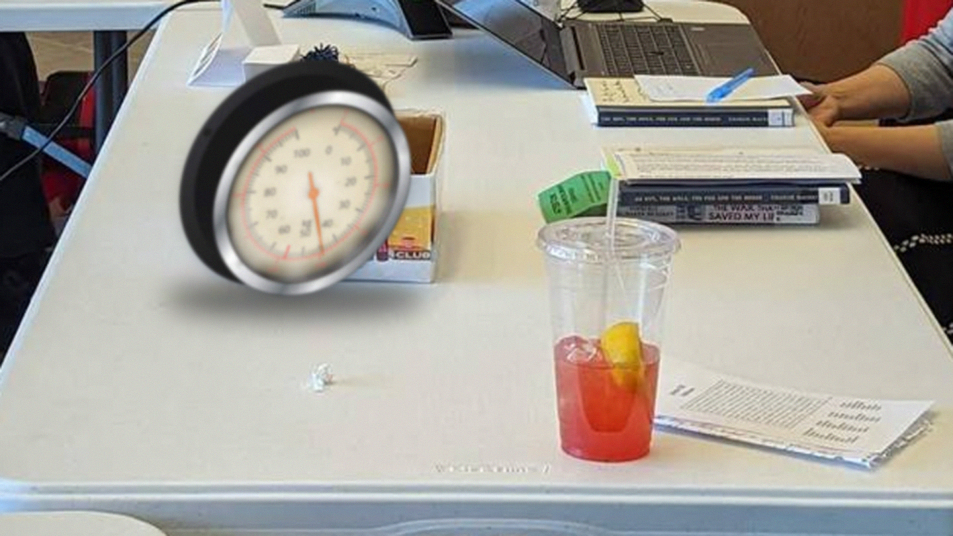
45 kg
